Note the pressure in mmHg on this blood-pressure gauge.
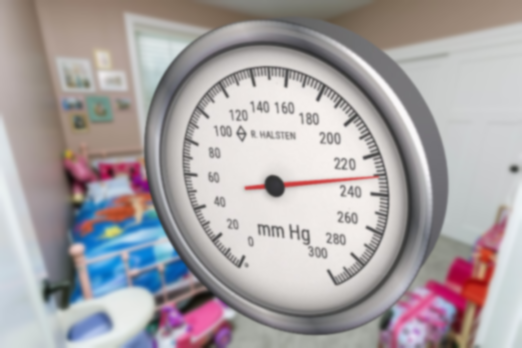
230 mmHg
